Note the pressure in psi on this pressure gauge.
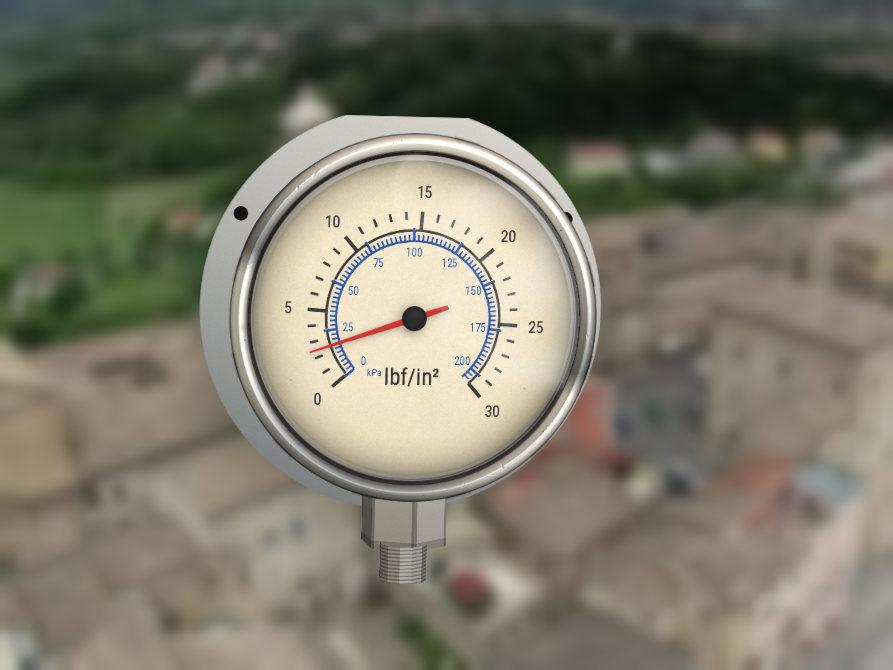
2.5 psi
